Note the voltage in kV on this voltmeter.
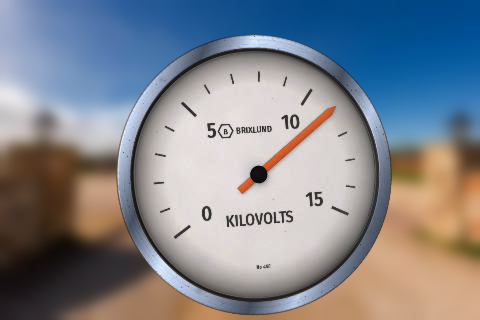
11 kV
